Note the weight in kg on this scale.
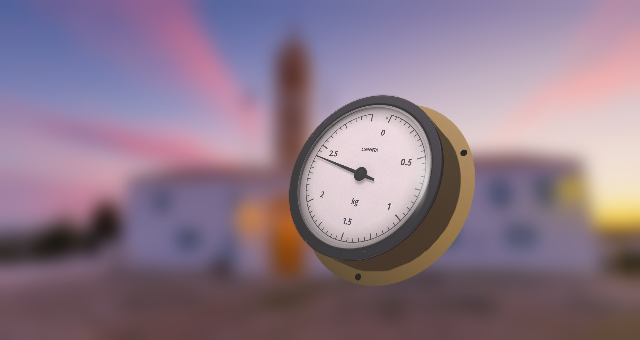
2.4 kg
